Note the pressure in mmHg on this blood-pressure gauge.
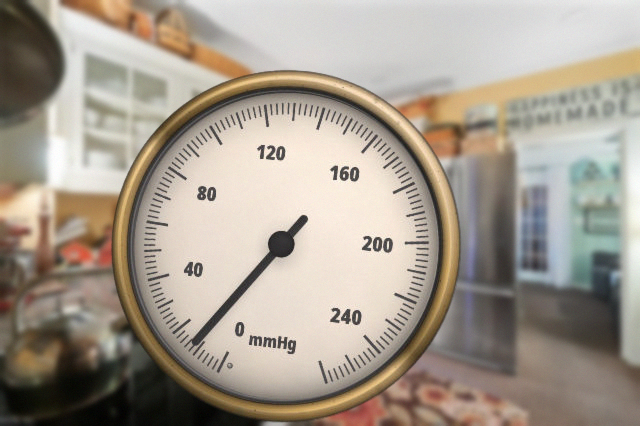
12 mmHg
